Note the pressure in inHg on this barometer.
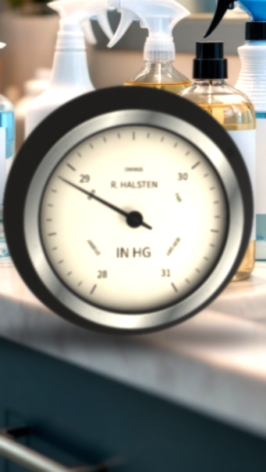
28.9 inHg
